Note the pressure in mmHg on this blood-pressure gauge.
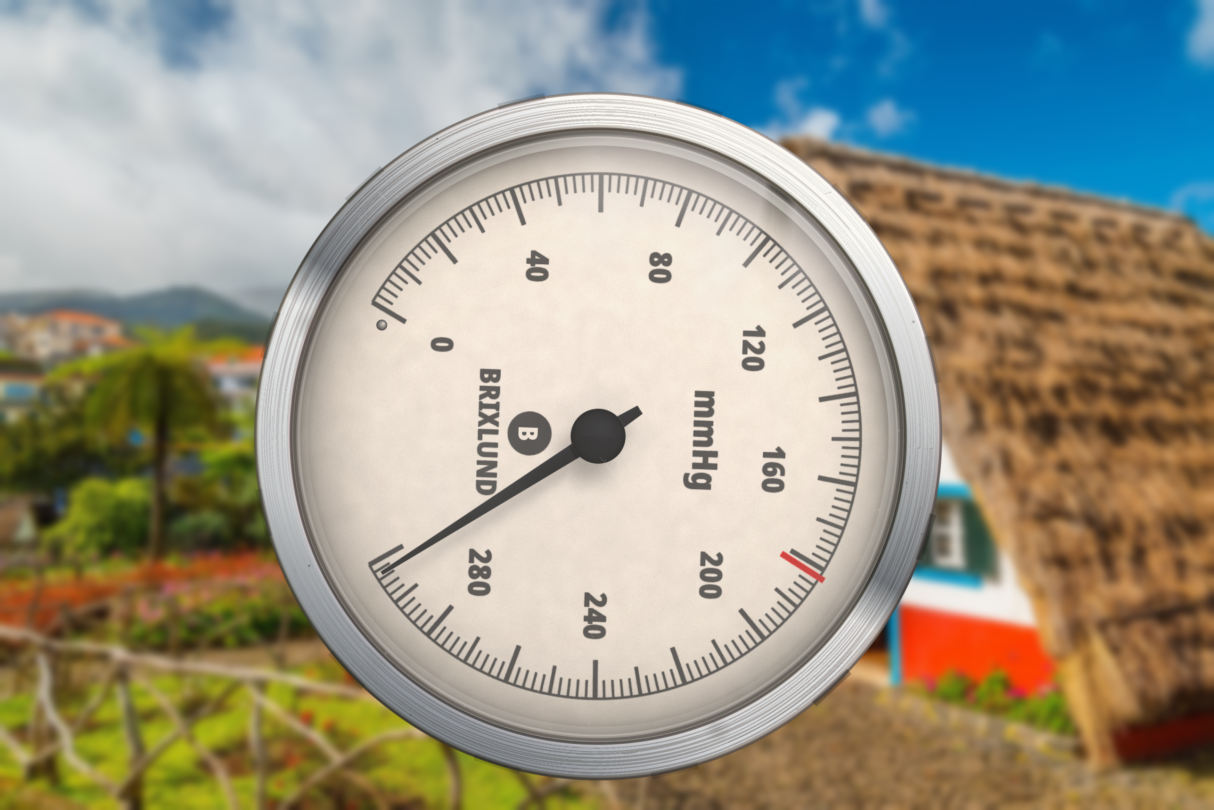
297 mmHg
